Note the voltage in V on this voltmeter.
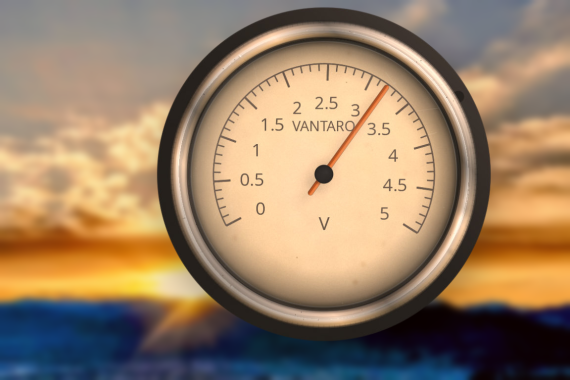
3.2 V
